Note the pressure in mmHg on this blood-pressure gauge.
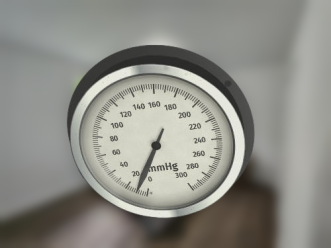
10 mmHg
